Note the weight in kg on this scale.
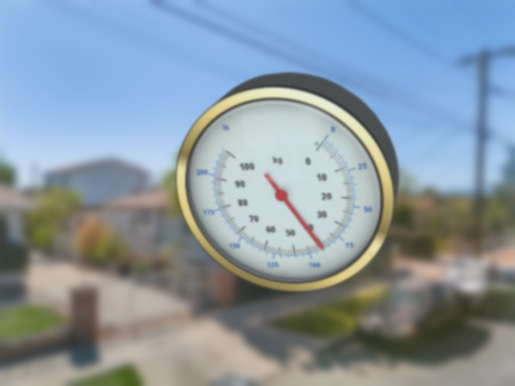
40 kg
